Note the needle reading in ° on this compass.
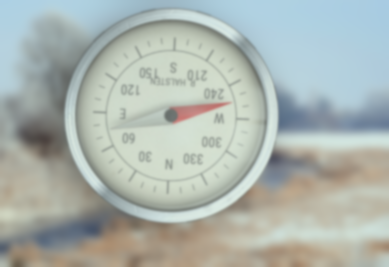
255 °
